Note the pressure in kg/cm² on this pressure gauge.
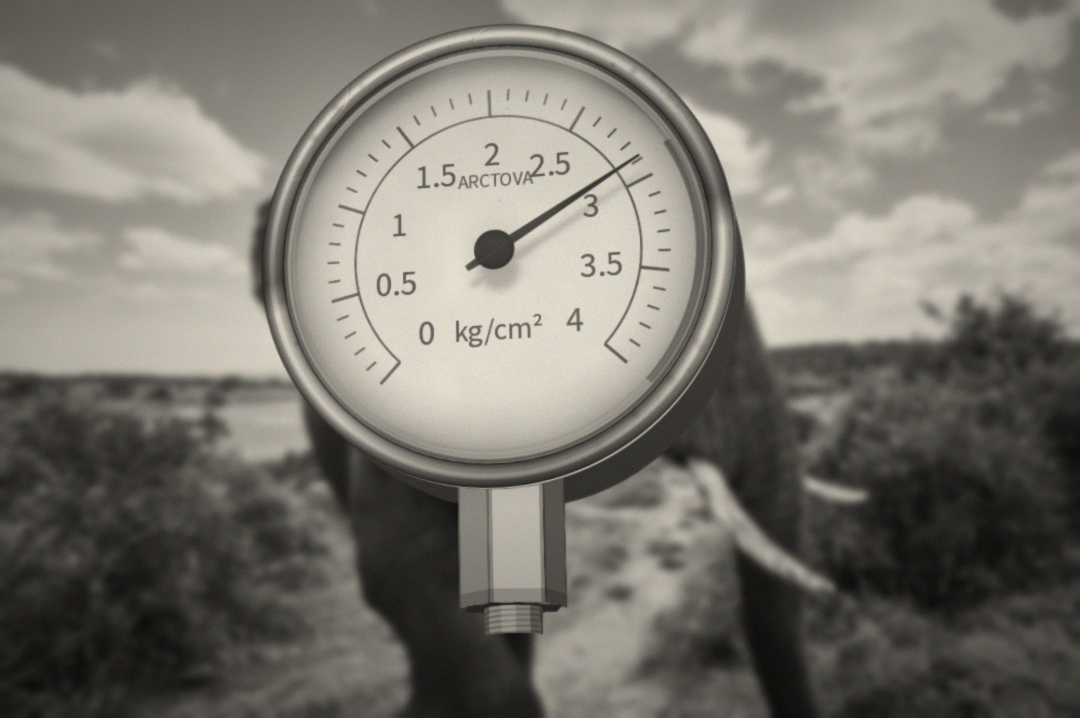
2.9 kg/cm²
